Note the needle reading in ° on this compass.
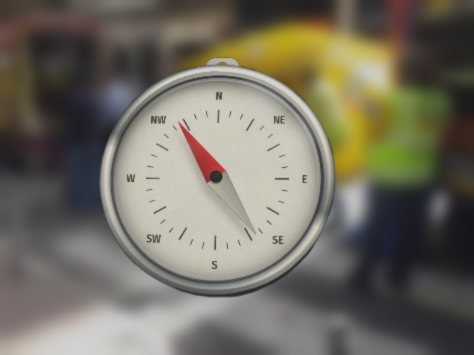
325 °
